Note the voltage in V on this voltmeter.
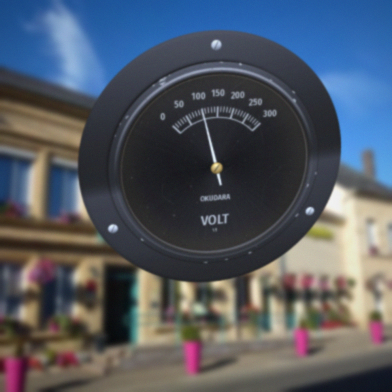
100 V
